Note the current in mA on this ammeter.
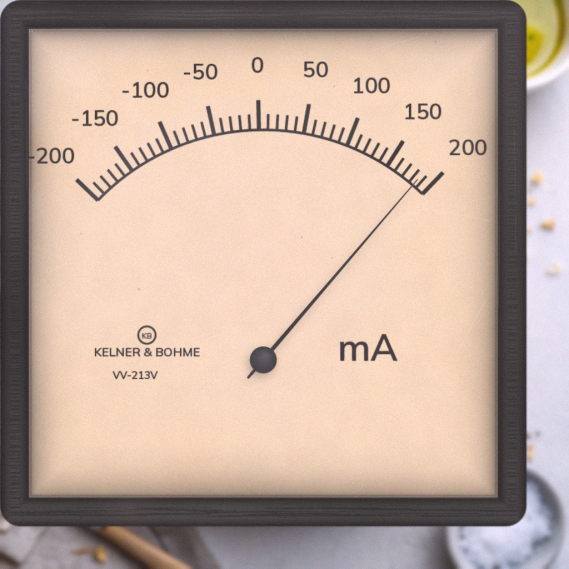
185 mA
